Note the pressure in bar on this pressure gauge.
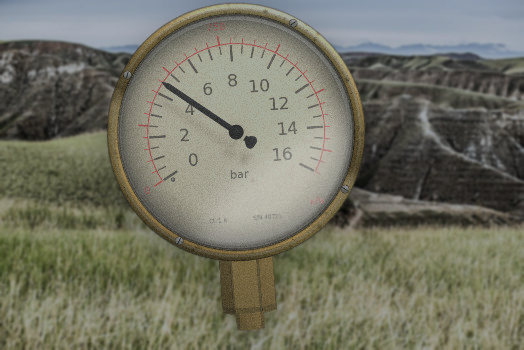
4.5 bar
